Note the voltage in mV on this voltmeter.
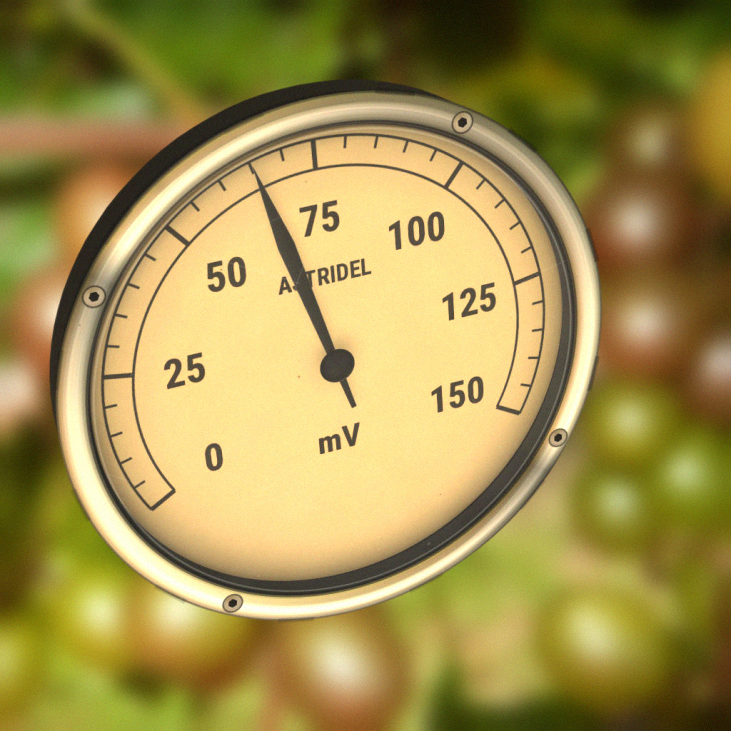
65 mV
